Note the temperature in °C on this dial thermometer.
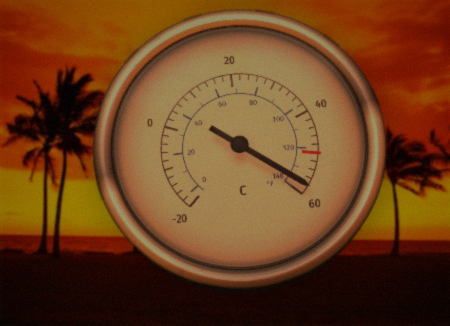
58 °C
